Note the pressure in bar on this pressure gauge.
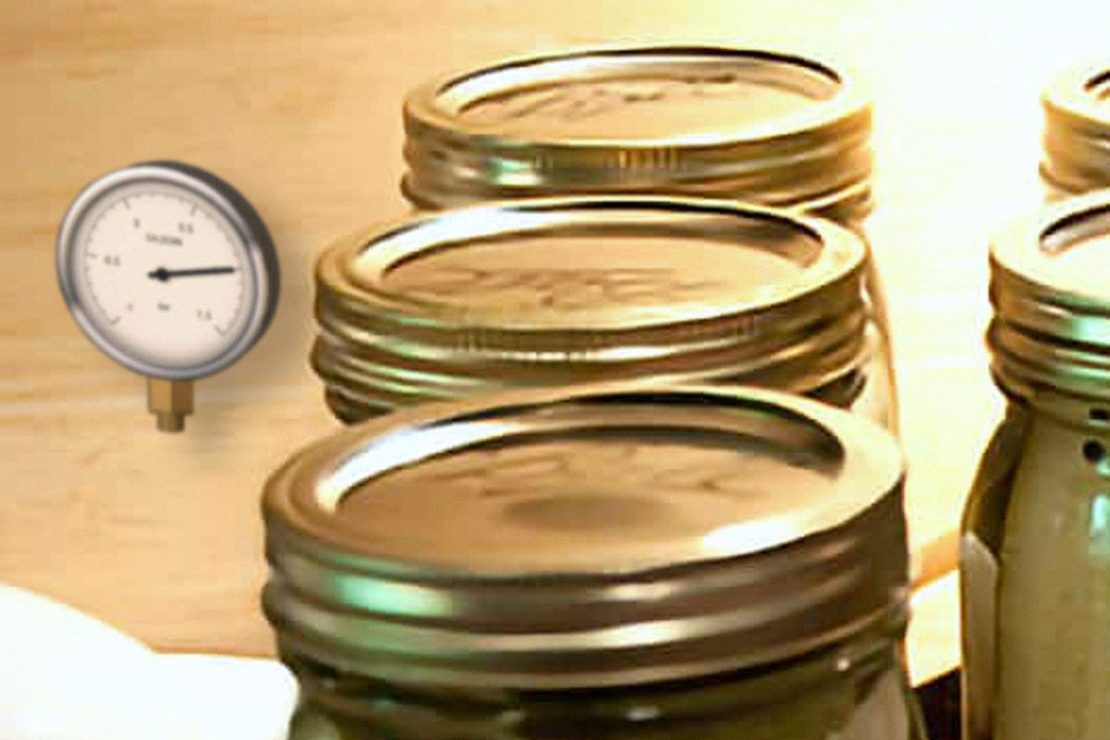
1 bar
